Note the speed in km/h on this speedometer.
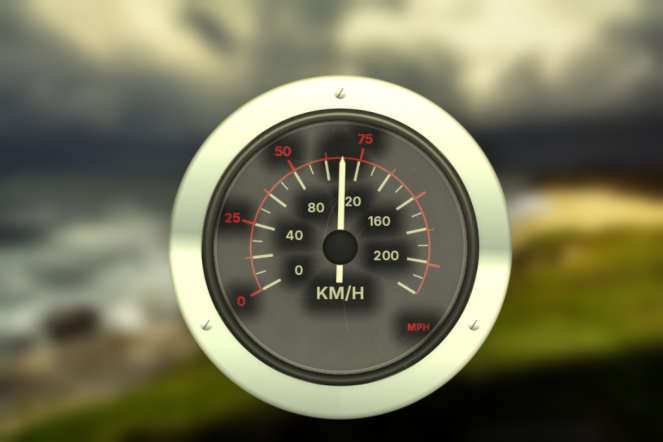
110 km/h
